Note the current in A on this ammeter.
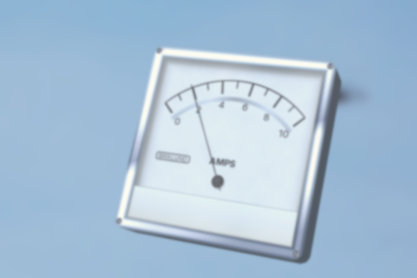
2 A
